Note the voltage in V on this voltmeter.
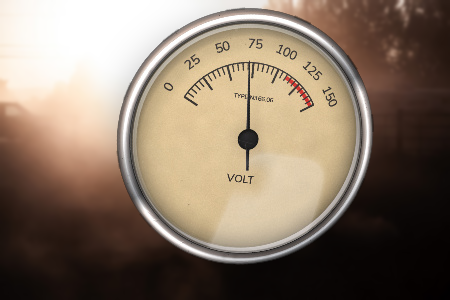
70 V
